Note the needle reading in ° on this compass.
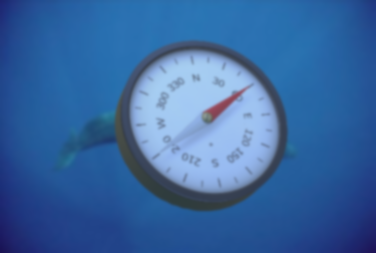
60 °
